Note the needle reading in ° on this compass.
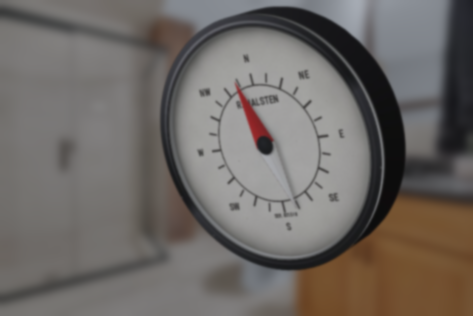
345 °
